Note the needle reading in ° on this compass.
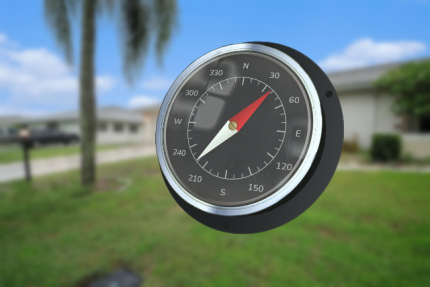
40 °
